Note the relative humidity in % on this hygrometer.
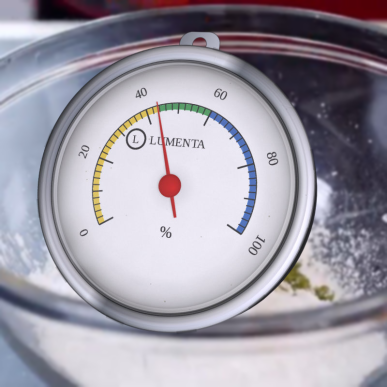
44 %
